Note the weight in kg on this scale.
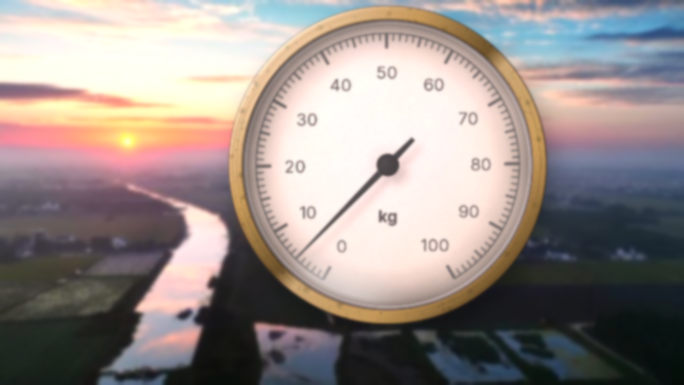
5 kg
